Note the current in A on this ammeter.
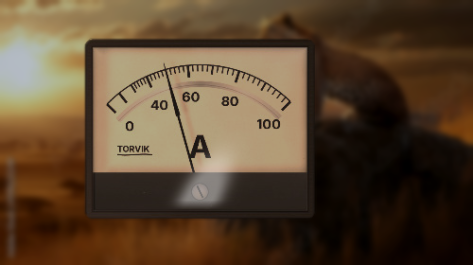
50 A
